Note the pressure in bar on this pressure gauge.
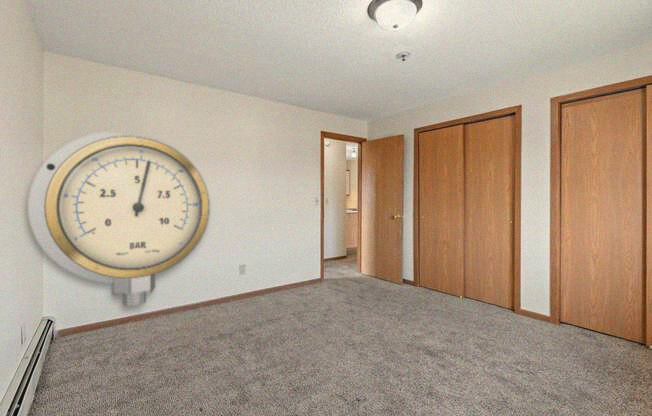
5.5 bar
